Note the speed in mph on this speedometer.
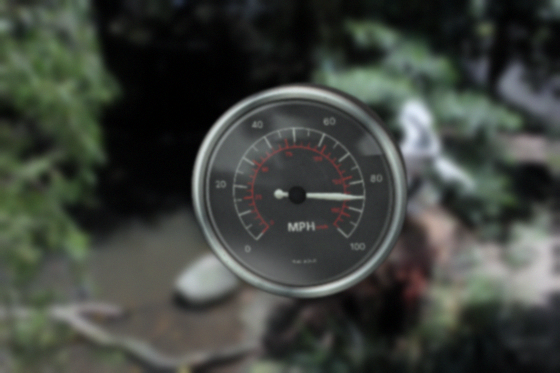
85 mph
